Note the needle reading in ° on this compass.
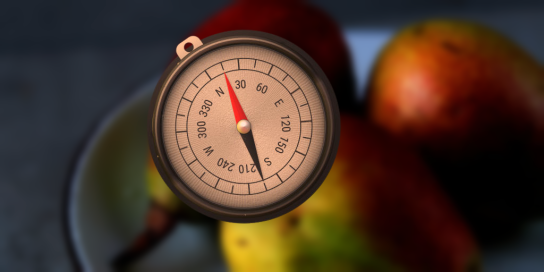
15 °
